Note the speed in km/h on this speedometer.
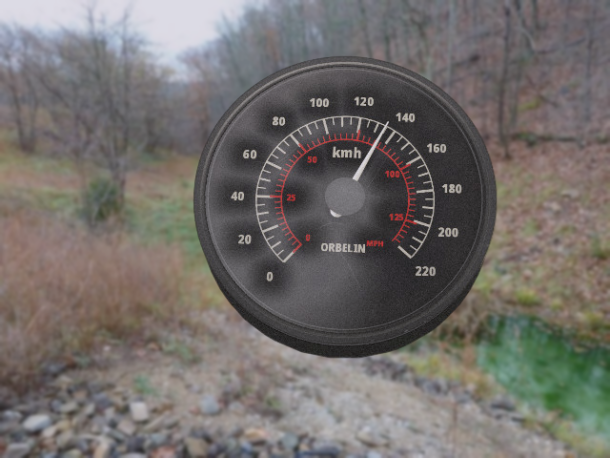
135 km/h
